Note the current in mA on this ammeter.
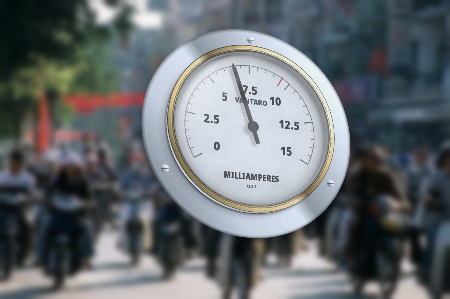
6.5 mA
